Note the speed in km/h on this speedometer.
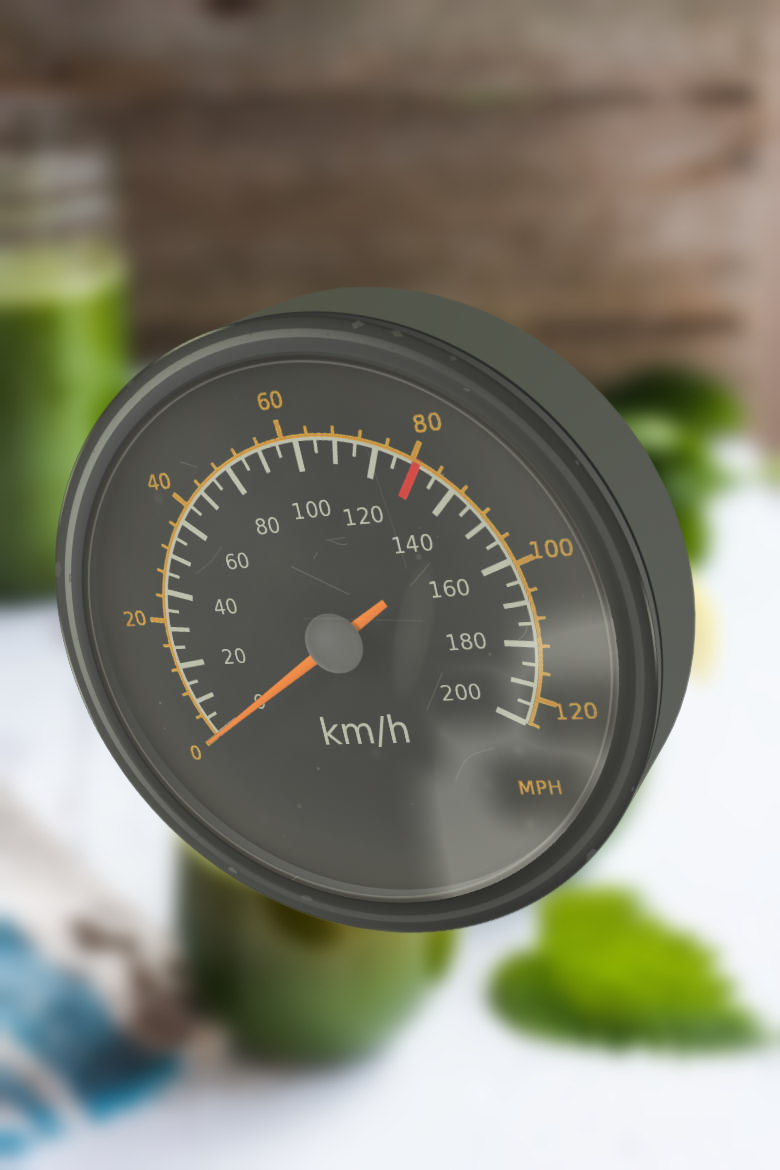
0 km/h
